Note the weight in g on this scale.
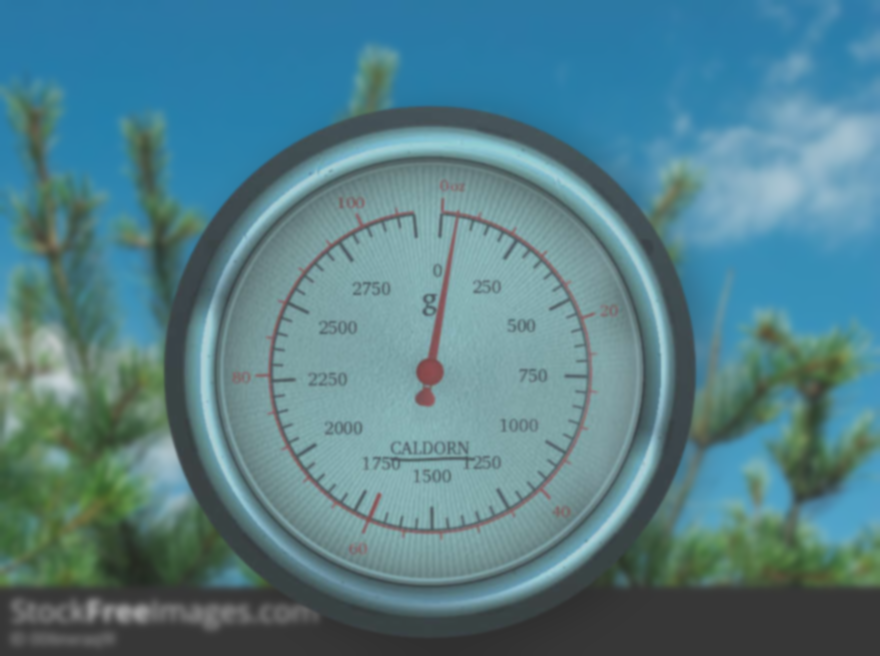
50 g
